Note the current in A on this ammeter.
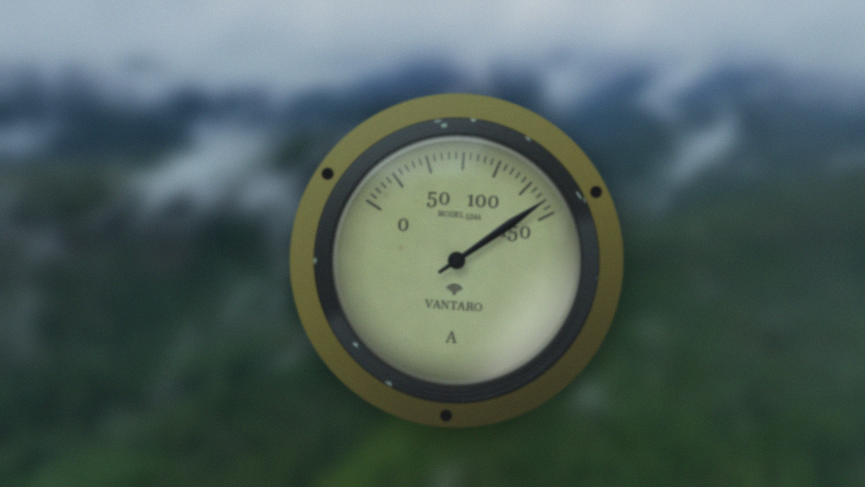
140 A
